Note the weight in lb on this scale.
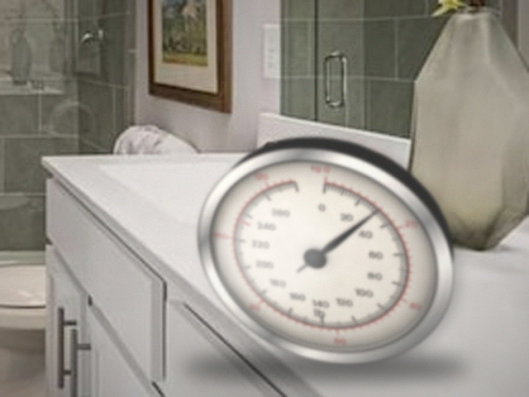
30 lb
